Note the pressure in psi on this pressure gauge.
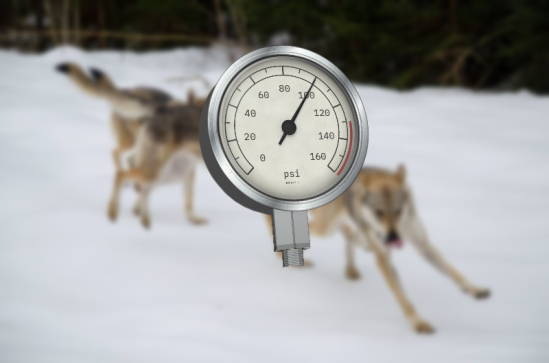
100 psi
